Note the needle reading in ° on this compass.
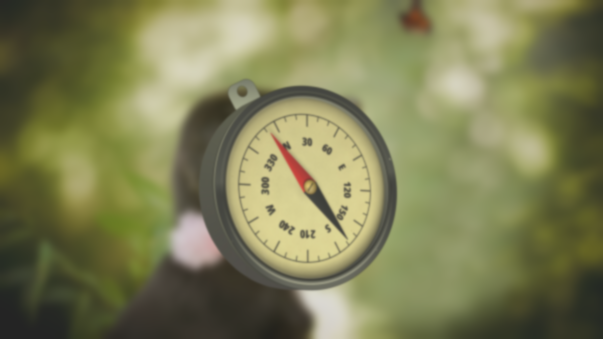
350 °
